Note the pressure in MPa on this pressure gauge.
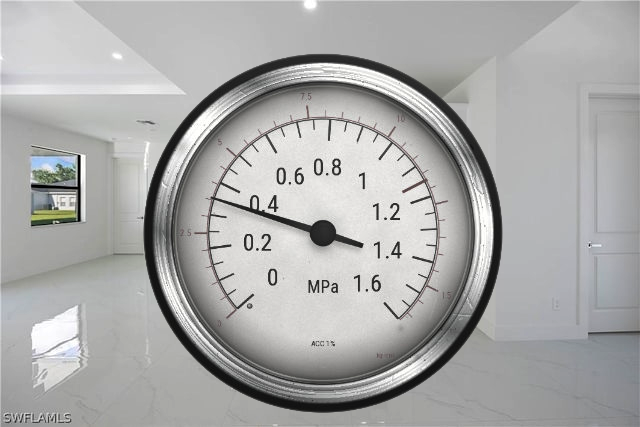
0.35 MPa
